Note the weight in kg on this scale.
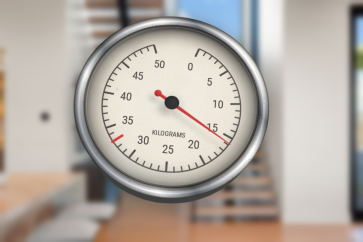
16 kg
